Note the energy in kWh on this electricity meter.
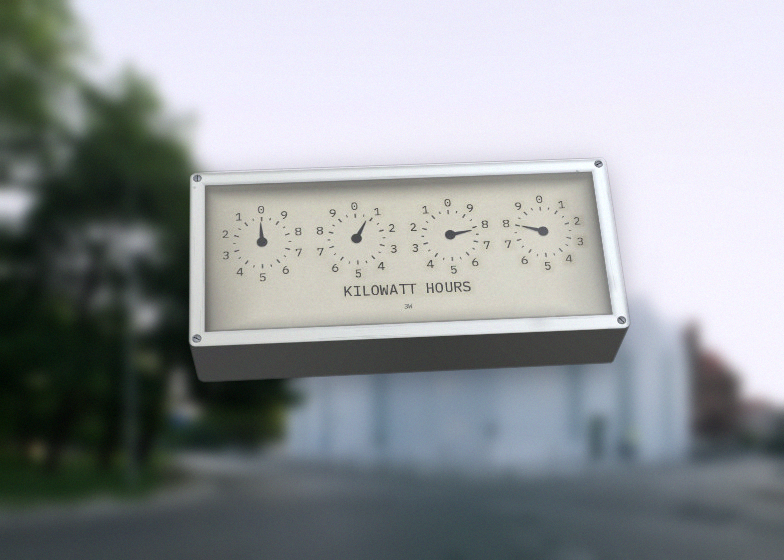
78 kWh
